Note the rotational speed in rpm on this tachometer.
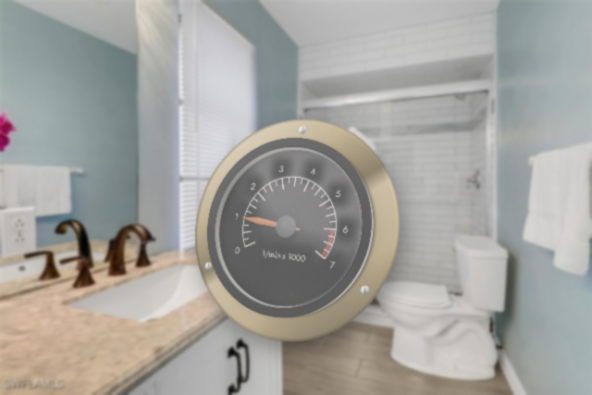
1000 rpm
